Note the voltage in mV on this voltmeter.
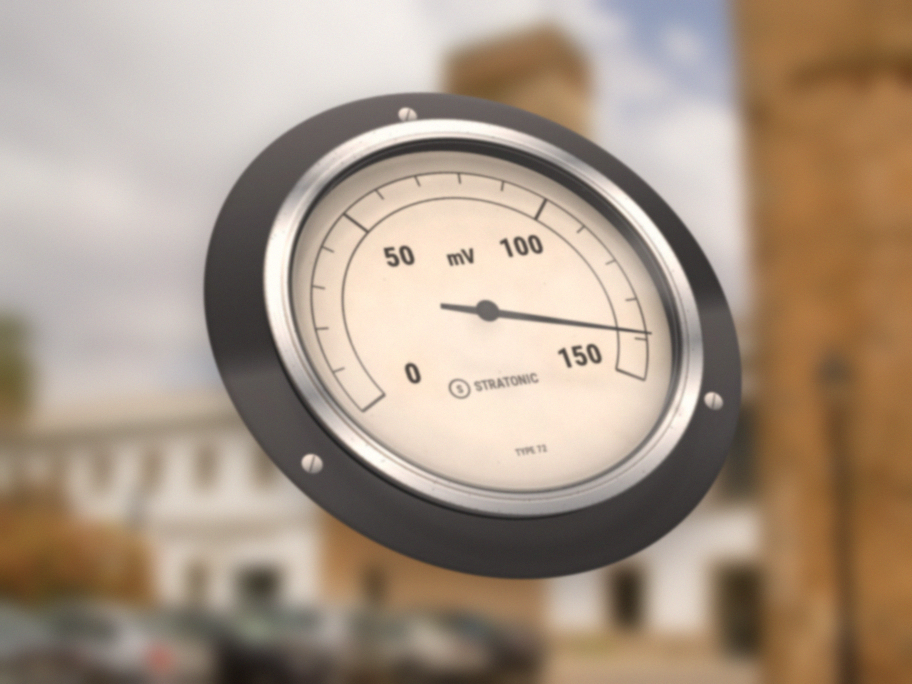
140 mV
